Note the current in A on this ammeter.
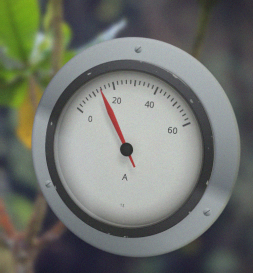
14 A
